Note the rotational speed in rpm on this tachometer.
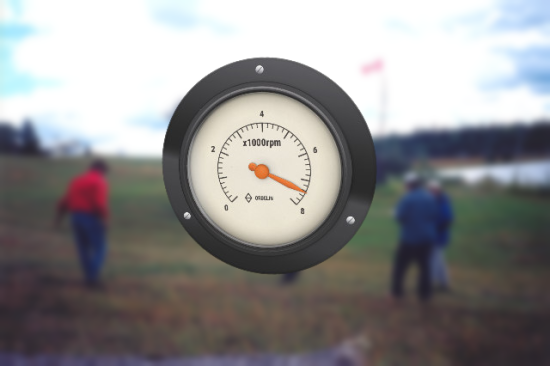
7400 rpm
